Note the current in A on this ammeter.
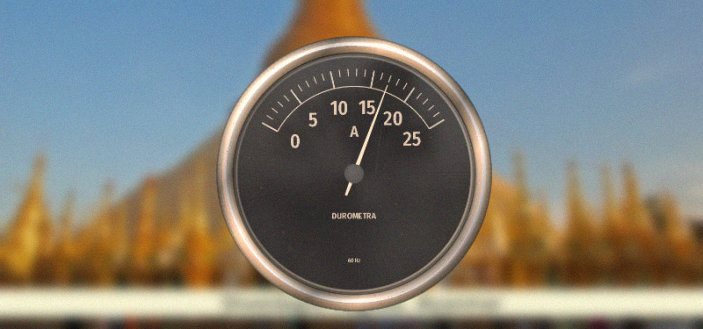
17 A
